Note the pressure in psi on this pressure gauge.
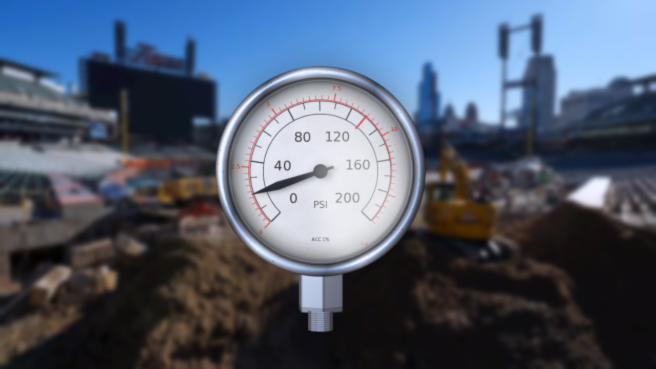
20 psi
